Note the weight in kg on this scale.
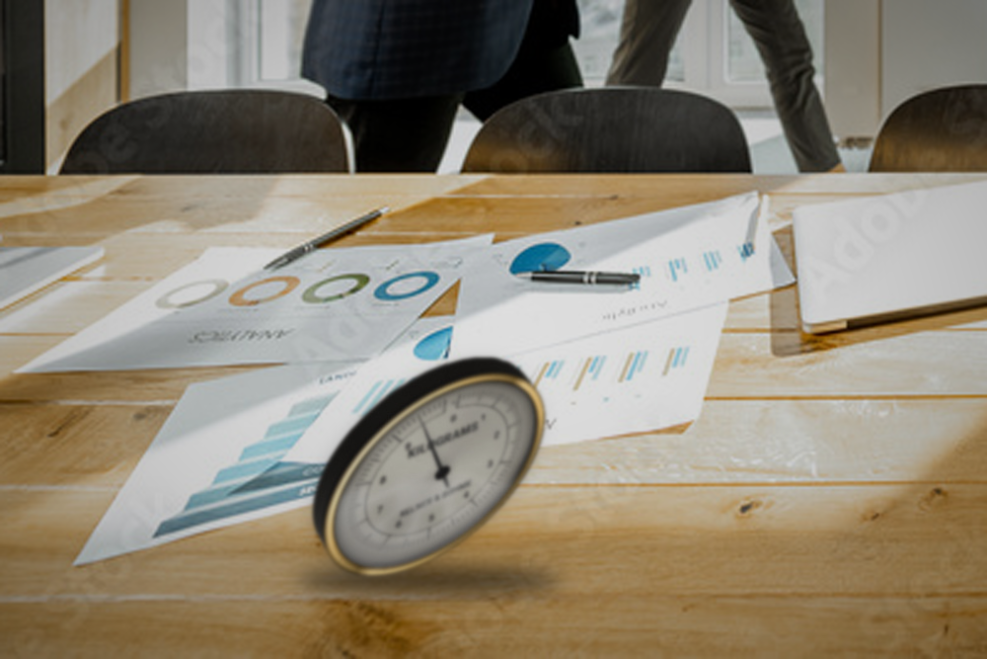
9.5 kg
